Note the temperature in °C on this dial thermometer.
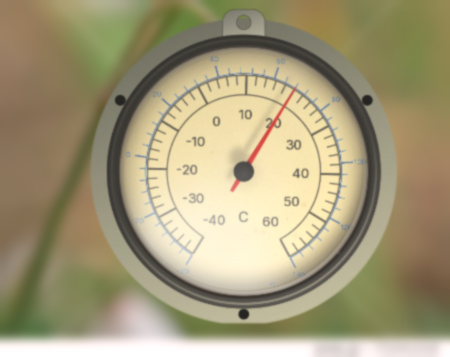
20 °C
